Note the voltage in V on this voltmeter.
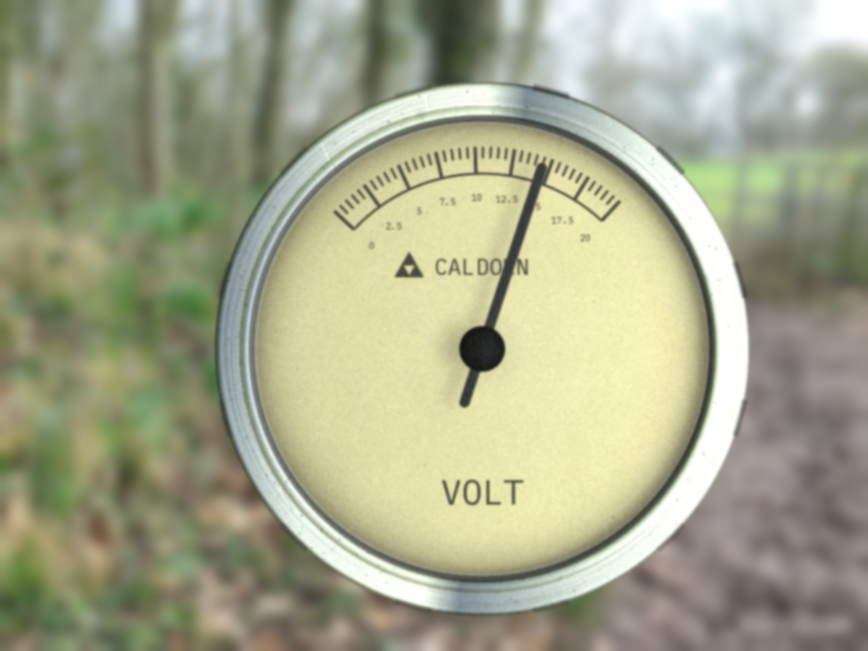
14.5 V
